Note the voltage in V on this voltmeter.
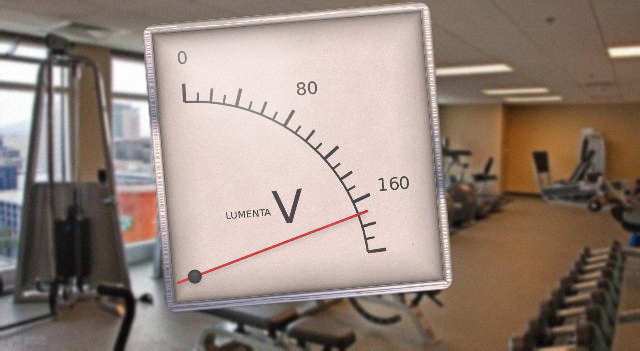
170 V
